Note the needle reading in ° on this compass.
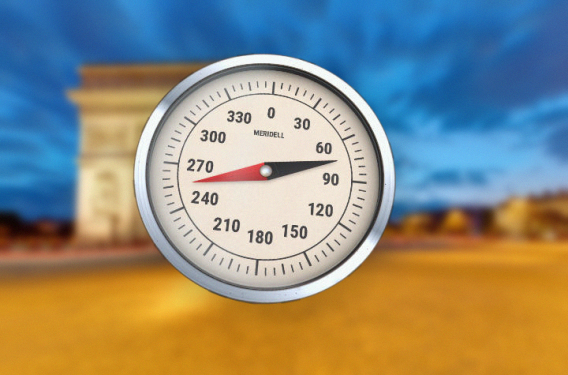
255 °
